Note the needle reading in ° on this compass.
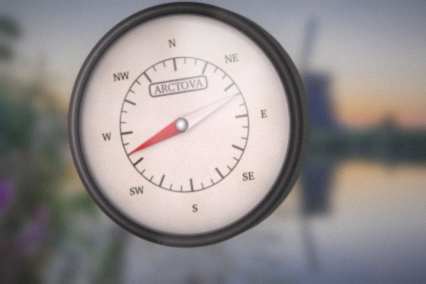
250 °
